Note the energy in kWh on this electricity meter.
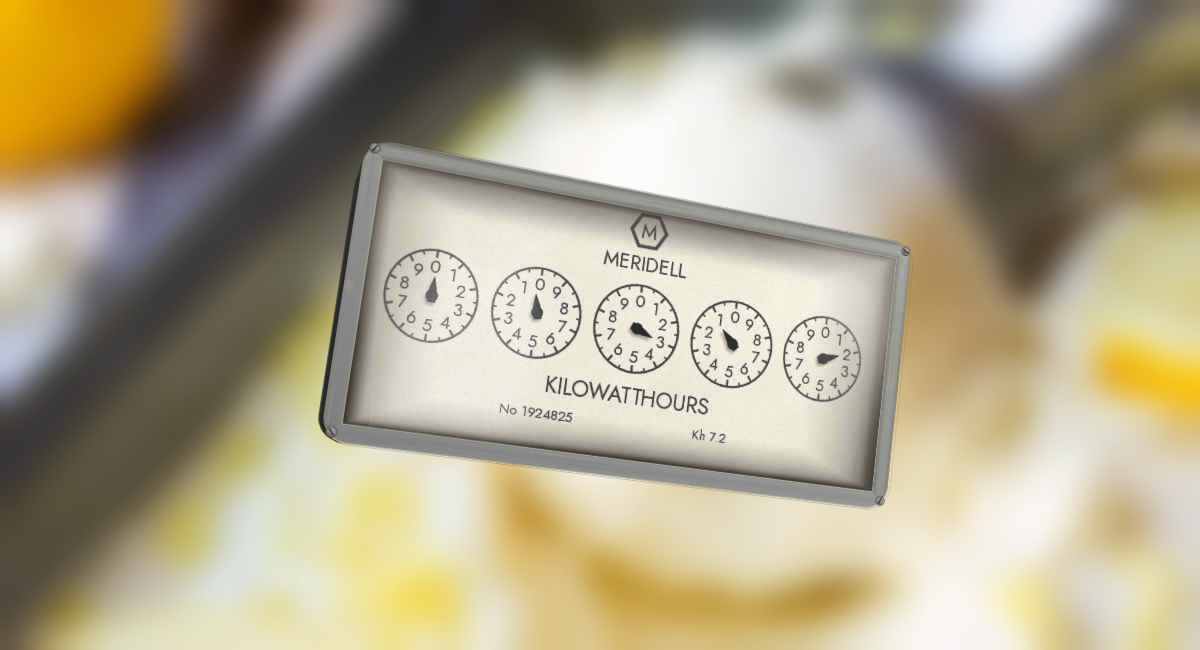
312 kWh
